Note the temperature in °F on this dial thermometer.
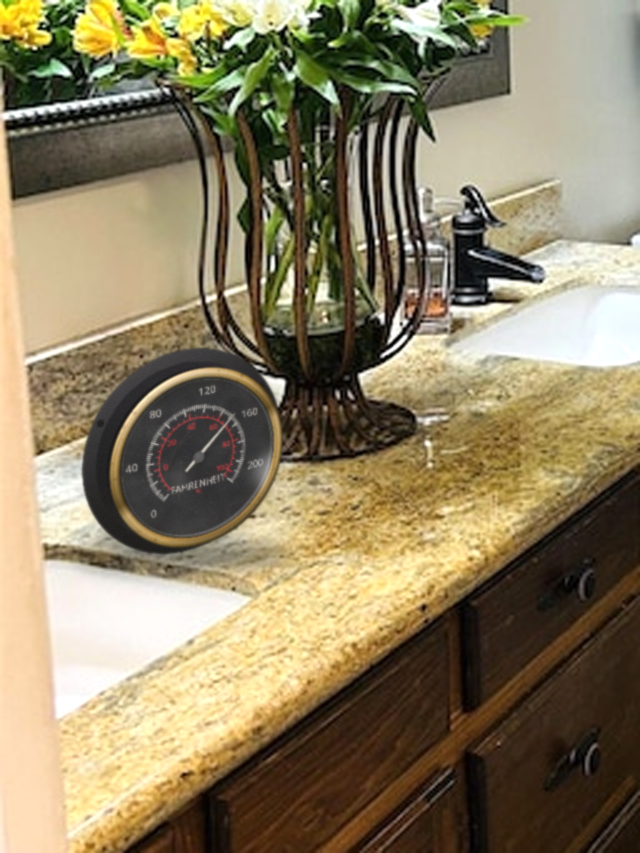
150 °F
